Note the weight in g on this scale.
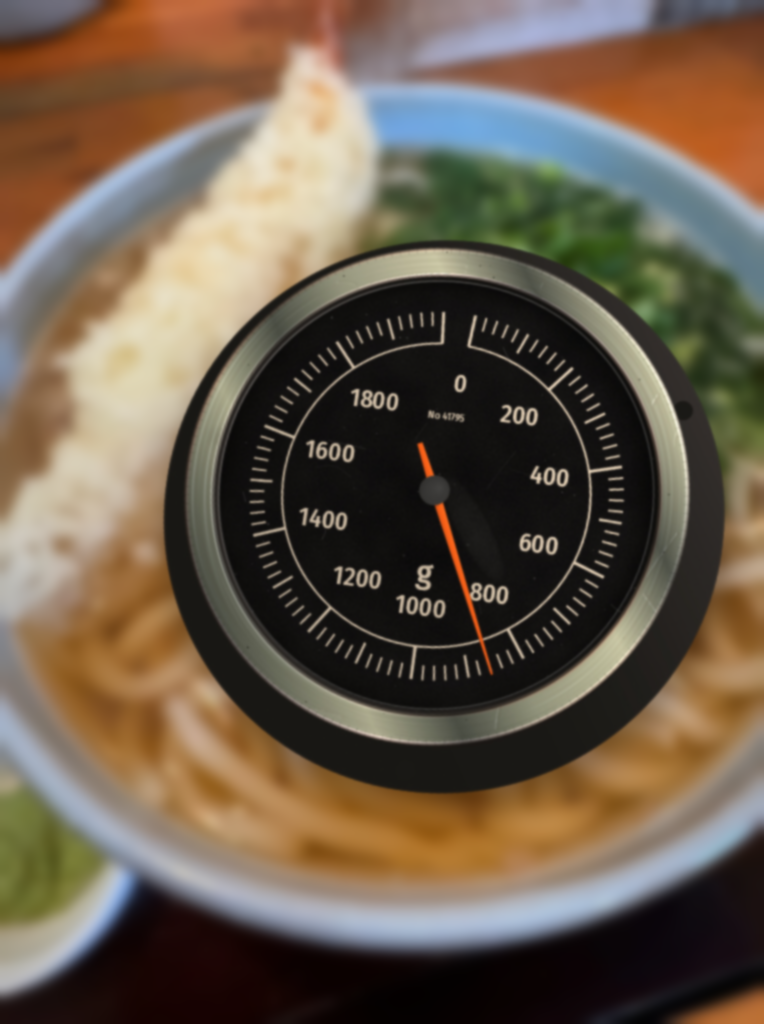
860 g
